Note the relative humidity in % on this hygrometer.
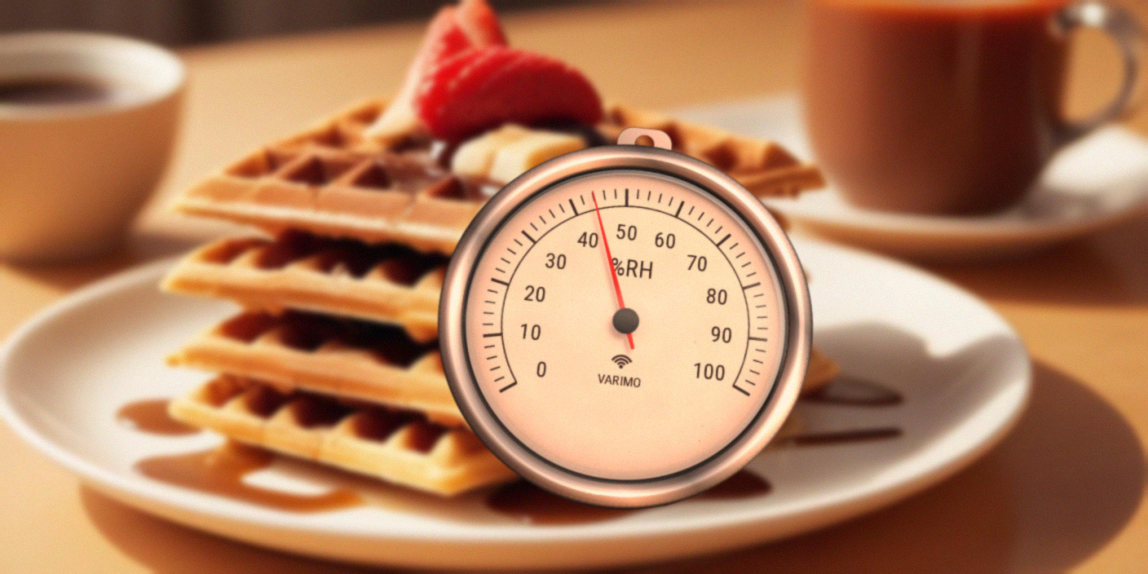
44 %
